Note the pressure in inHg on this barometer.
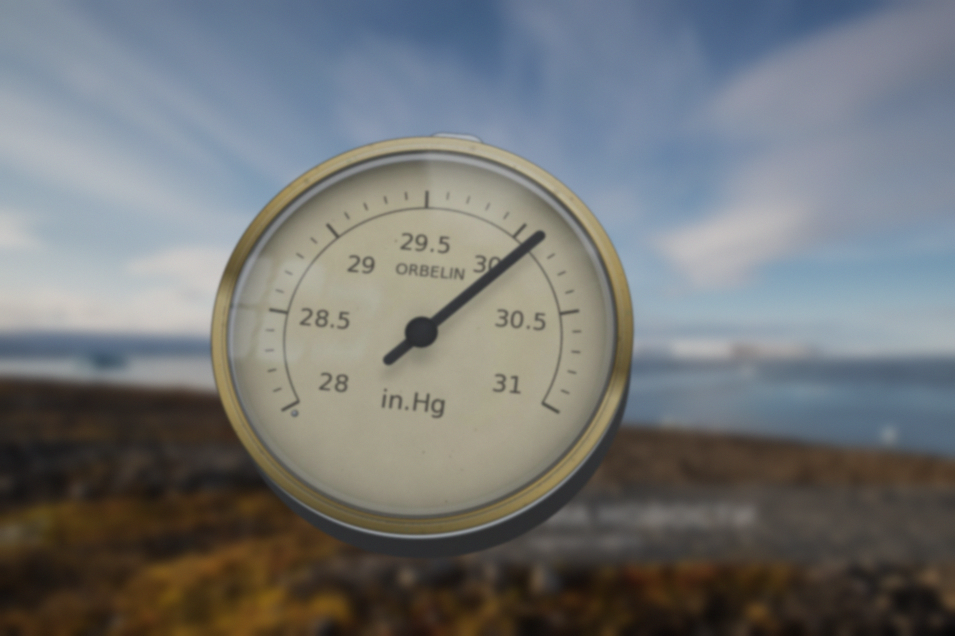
30.1 inHg
